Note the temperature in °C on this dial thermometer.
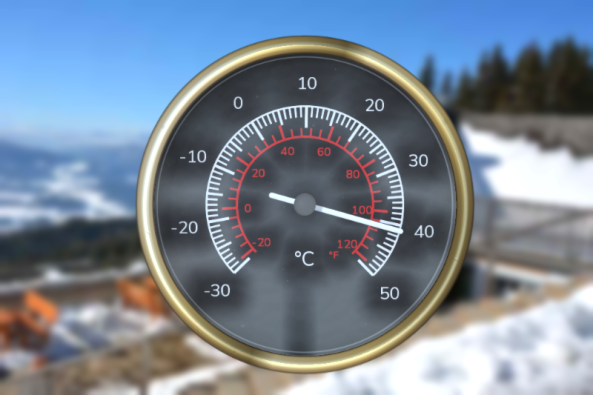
41 °C
